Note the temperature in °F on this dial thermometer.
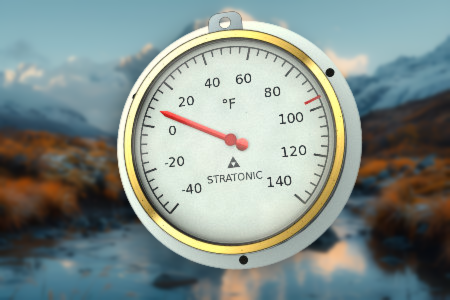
8 °F
